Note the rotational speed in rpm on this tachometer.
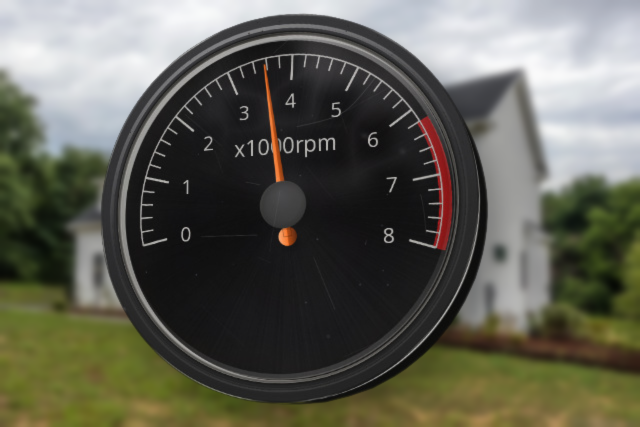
3600 rpm
